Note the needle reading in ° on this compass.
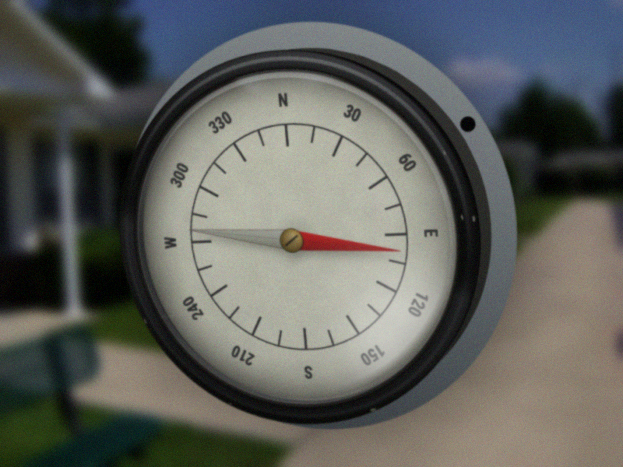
97.5 °
